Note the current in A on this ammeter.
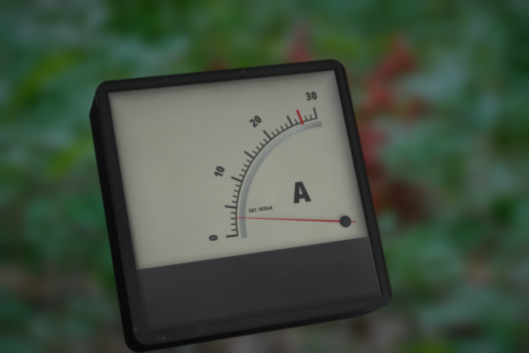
3 A
